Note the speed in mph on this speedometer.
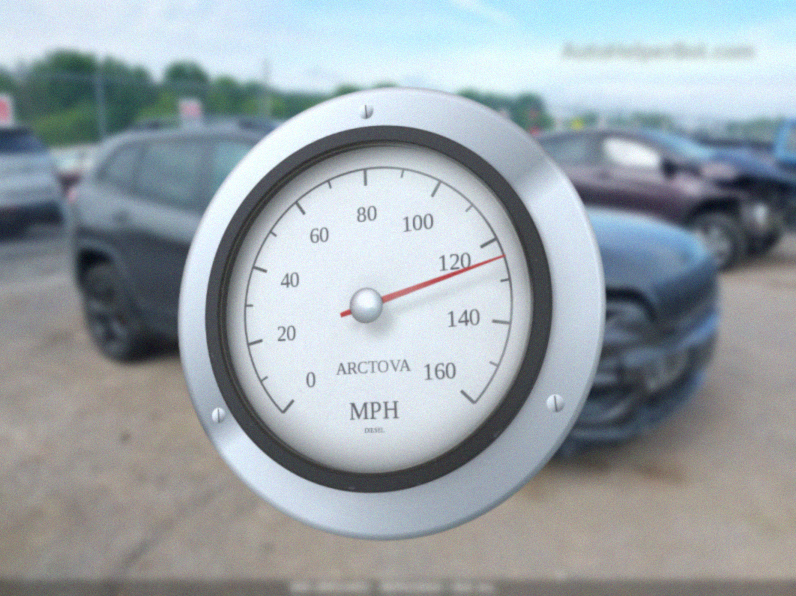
125 mph
